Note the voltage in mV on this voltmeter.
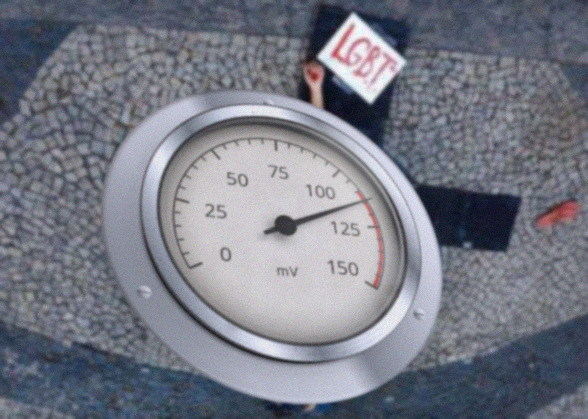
115 mV
